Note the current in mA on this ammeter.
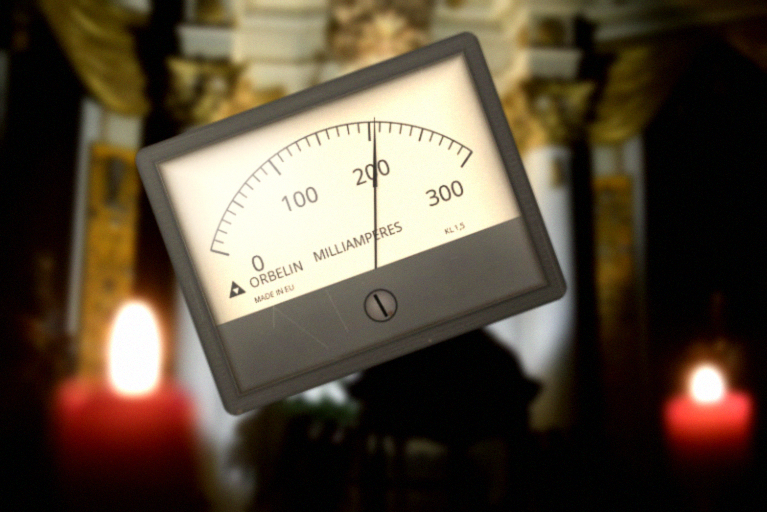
205 mA
